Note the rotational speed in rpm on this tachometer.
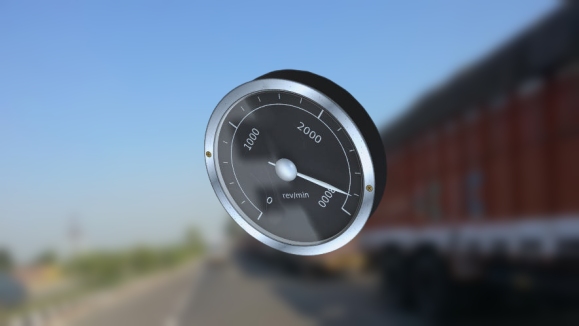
2800 rpm
